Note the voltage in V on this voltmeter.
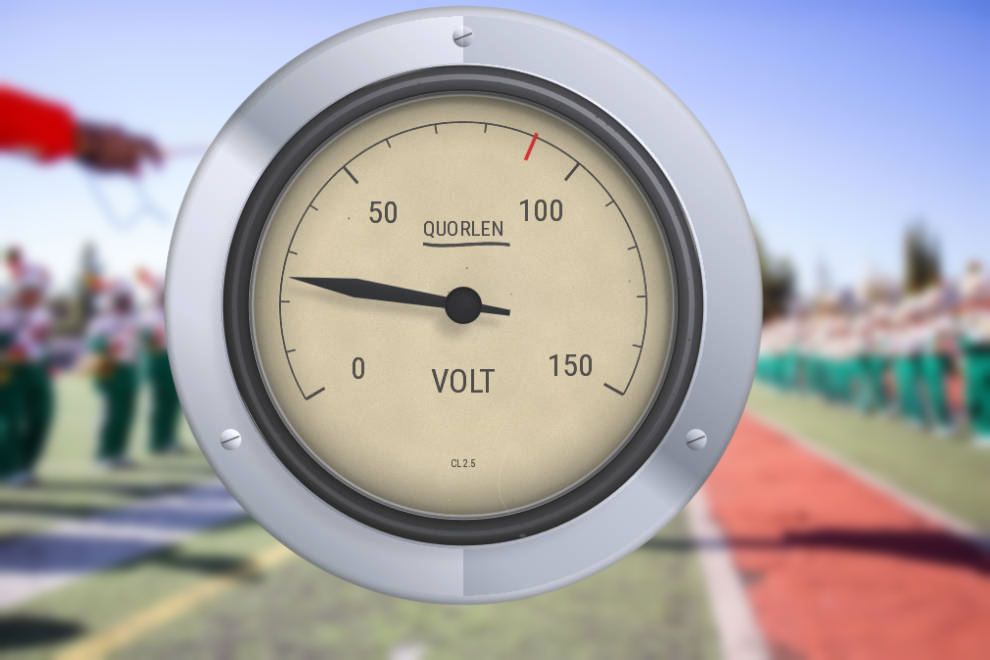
25 V
